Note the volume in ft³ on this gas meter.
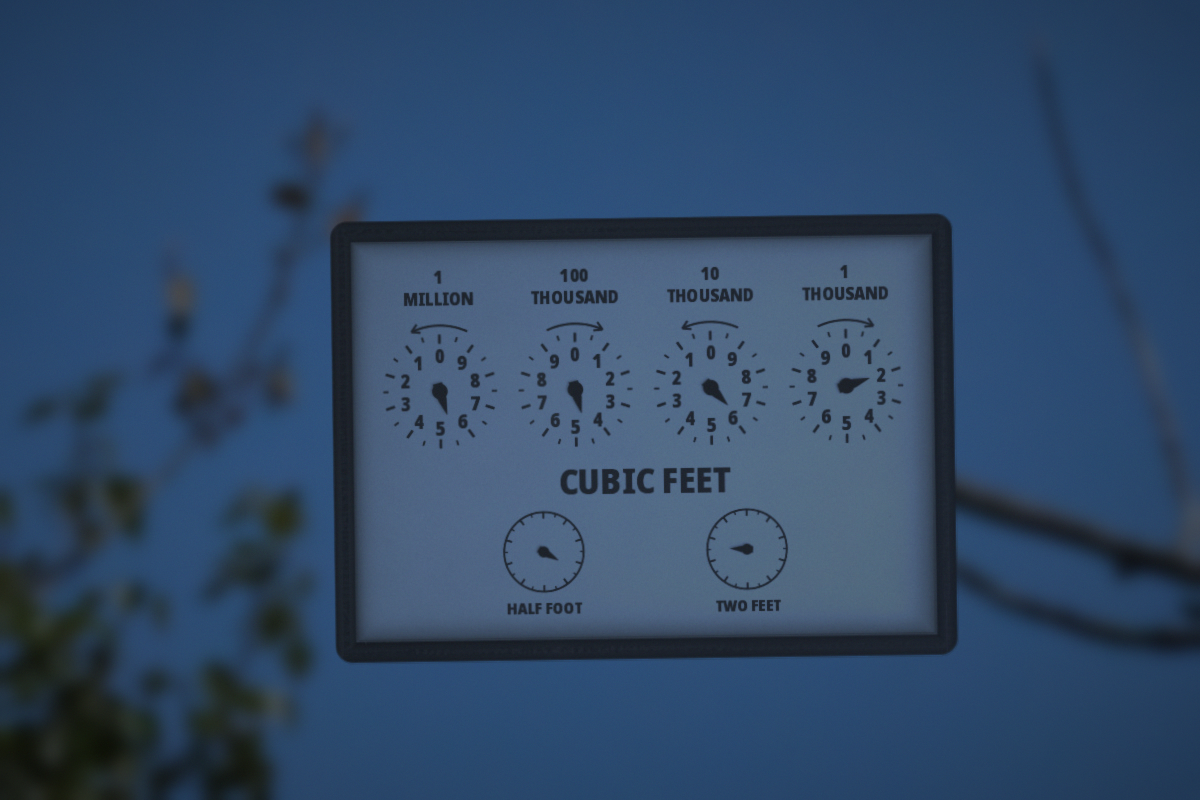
546200 ft³
